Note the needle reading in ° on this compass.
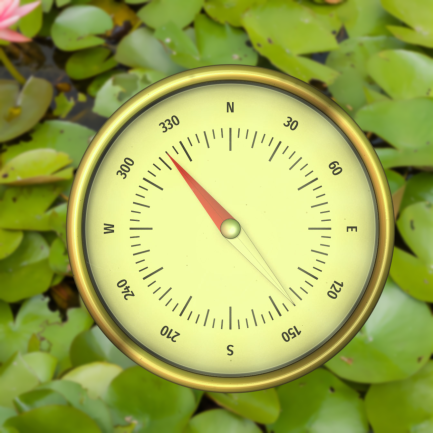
320 °
